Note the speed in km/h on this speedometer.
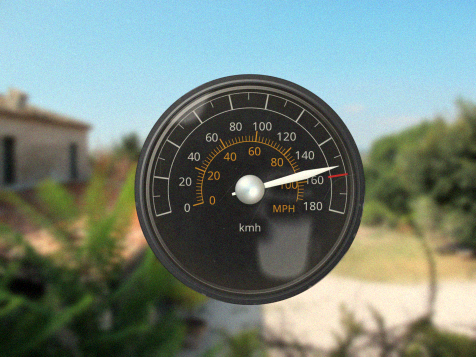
155 km/h
